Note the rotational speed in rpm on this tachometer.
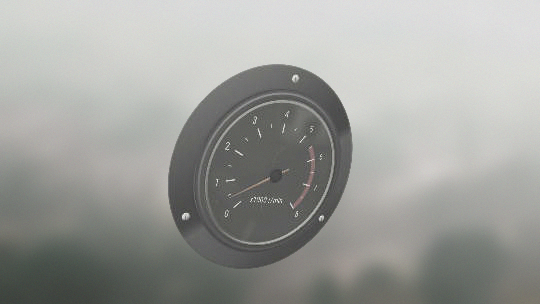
500 rpm
